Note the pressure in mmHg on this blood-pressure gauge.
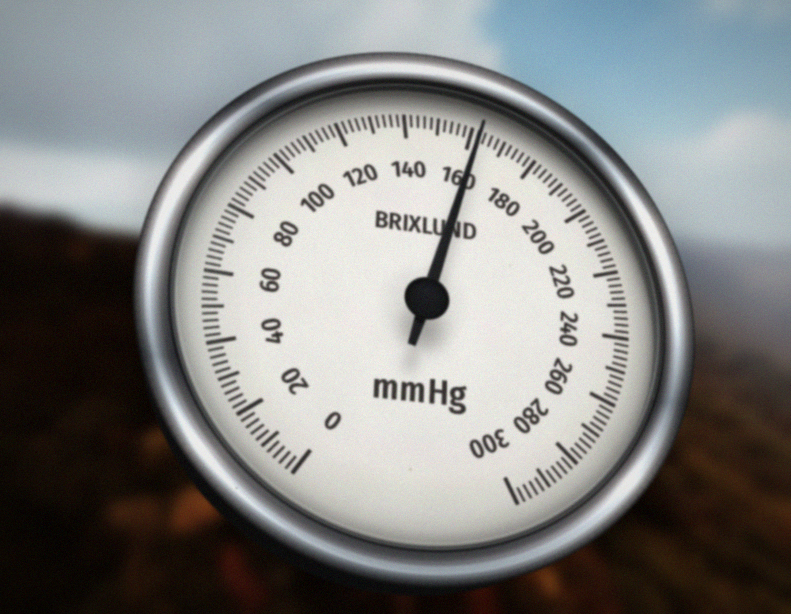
162 mmHg
